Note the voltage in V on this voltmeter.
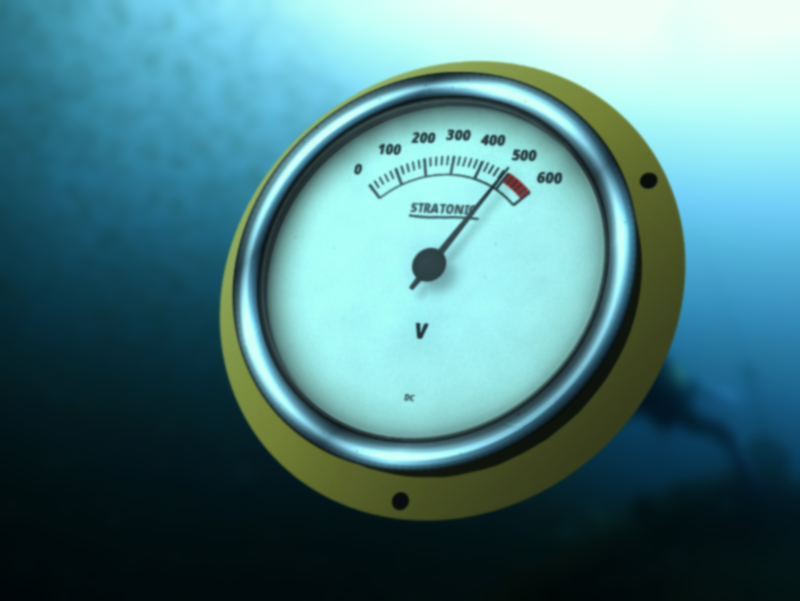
500 V
